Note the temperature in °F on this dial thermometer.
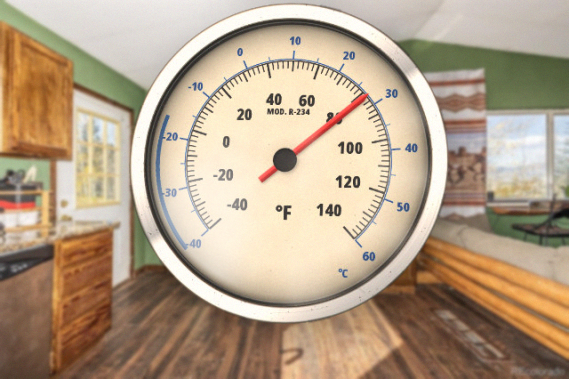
82 °F
